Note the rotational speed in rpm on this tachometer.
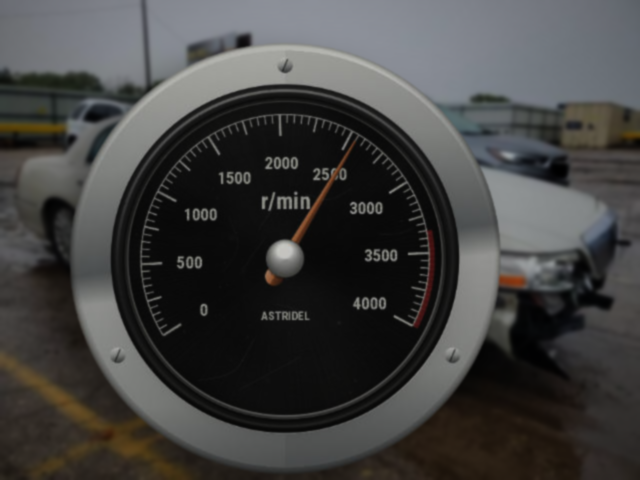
2550 rpm
